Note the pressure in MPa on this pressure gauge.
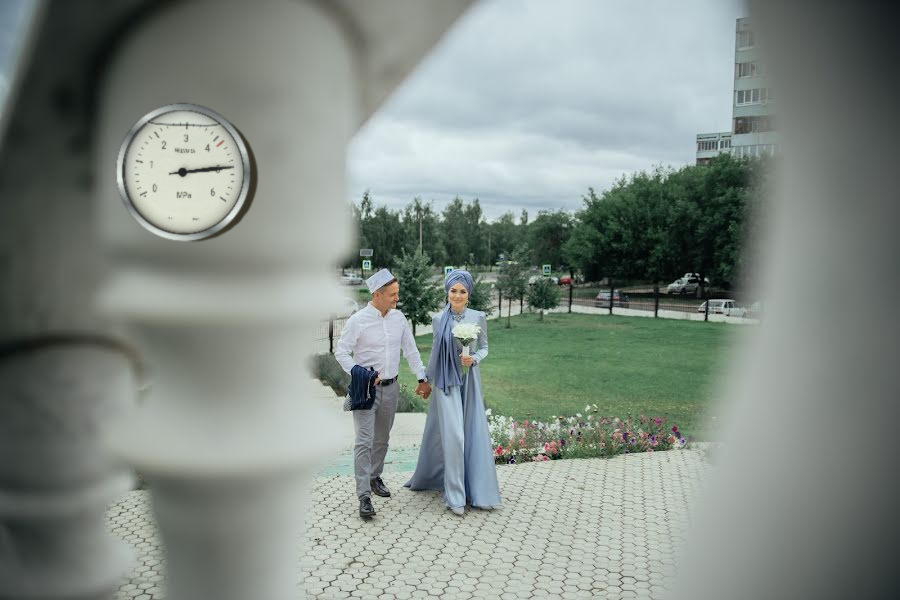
5 MPa
